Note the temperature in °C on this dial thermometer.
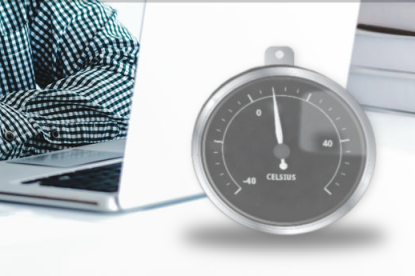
8 °C
